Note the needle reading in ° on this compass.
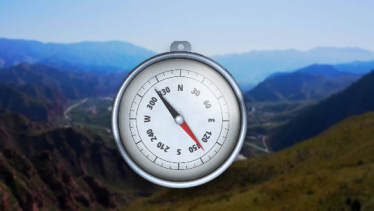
140 °
